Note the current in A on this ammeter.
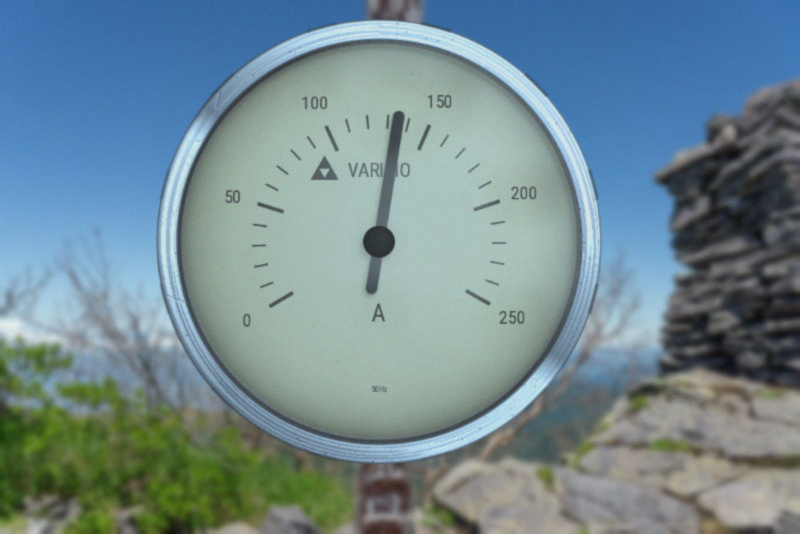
135 A
